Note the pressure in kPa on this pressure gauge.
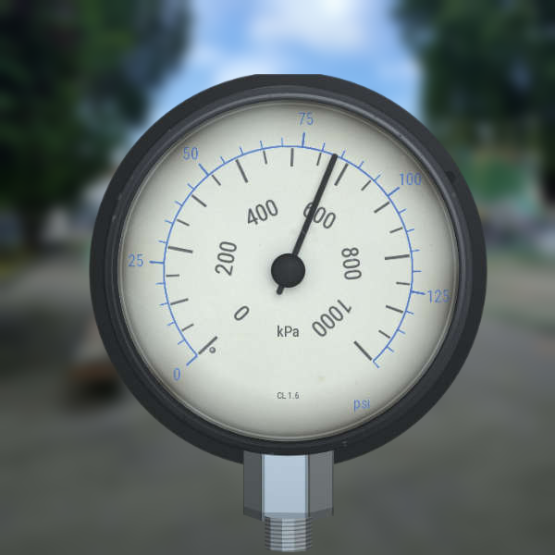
575 kPa
